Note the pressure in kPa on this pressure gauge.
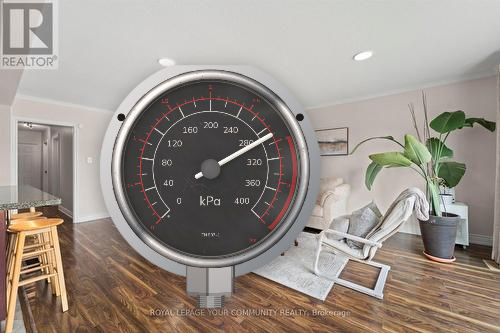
290 kPa
